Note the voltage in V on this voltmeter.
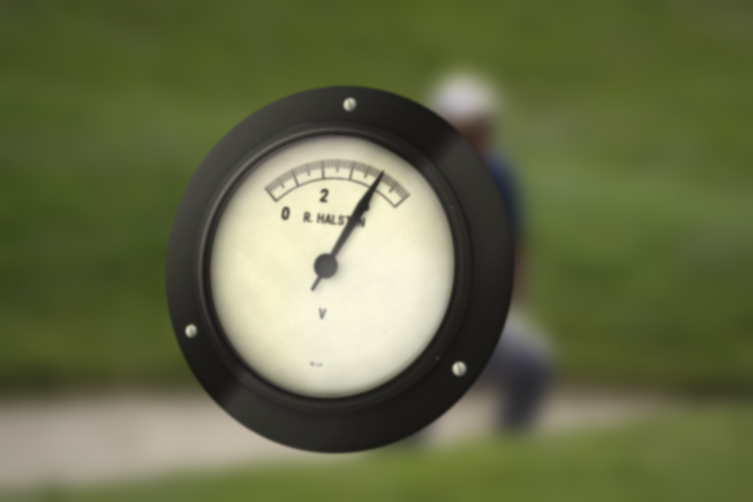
4 V
